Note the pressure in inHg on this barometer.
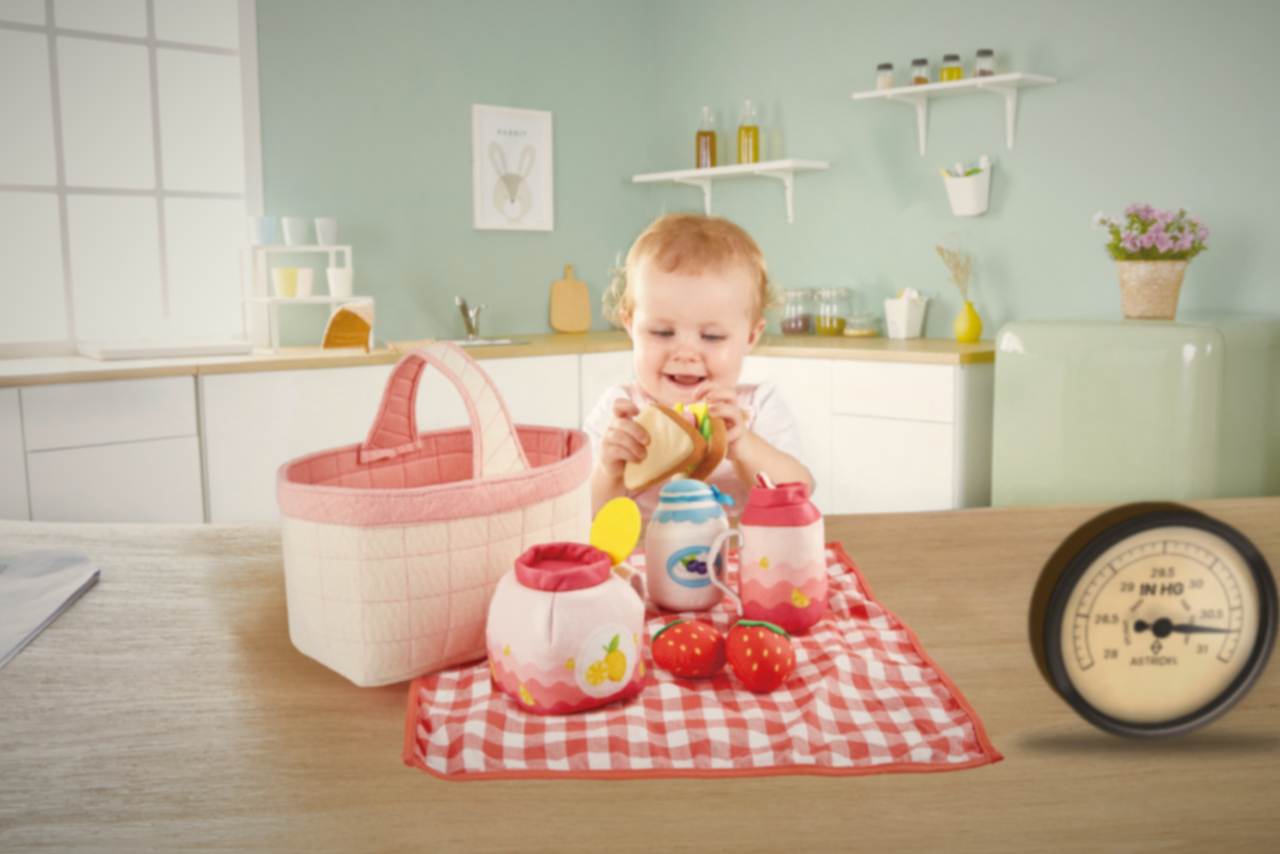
30.7 inHg
